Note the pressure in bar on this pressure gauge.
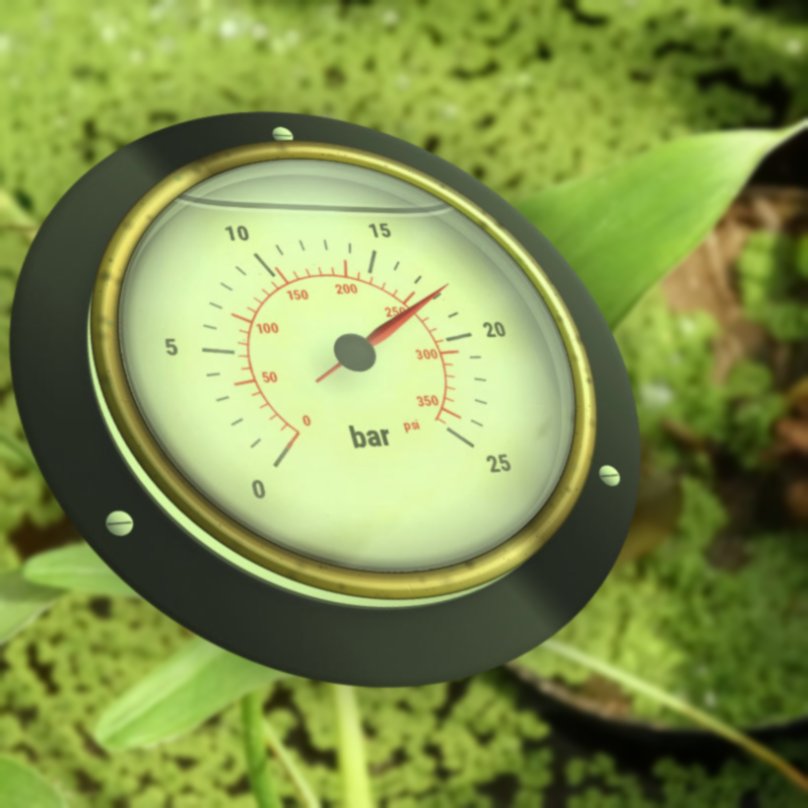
18 bar
